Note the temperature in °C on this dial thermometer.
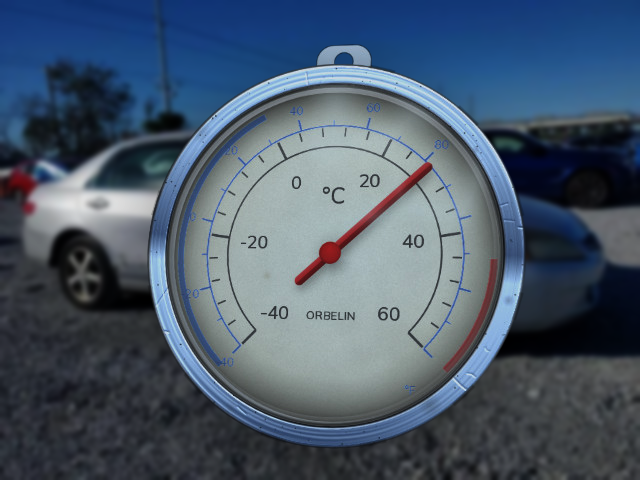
28 °C
